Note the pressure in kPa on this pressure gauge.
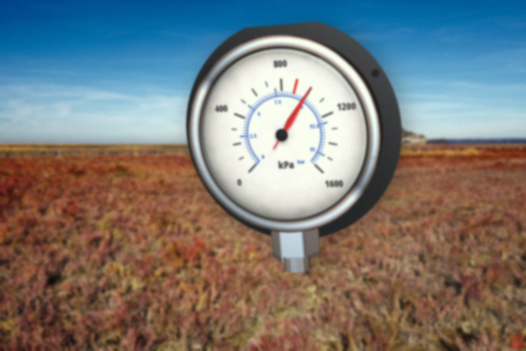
1000 kPa
